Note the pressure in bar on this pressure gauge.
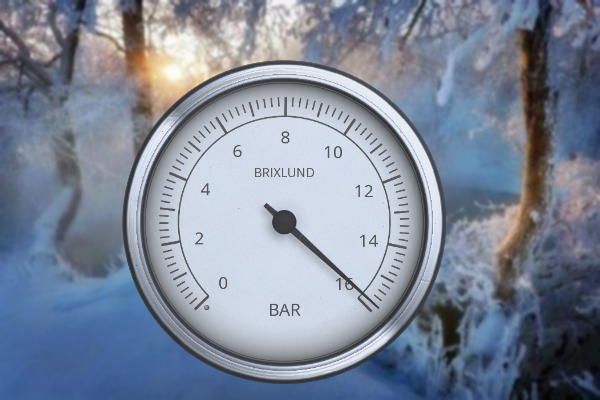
15.8 bar
